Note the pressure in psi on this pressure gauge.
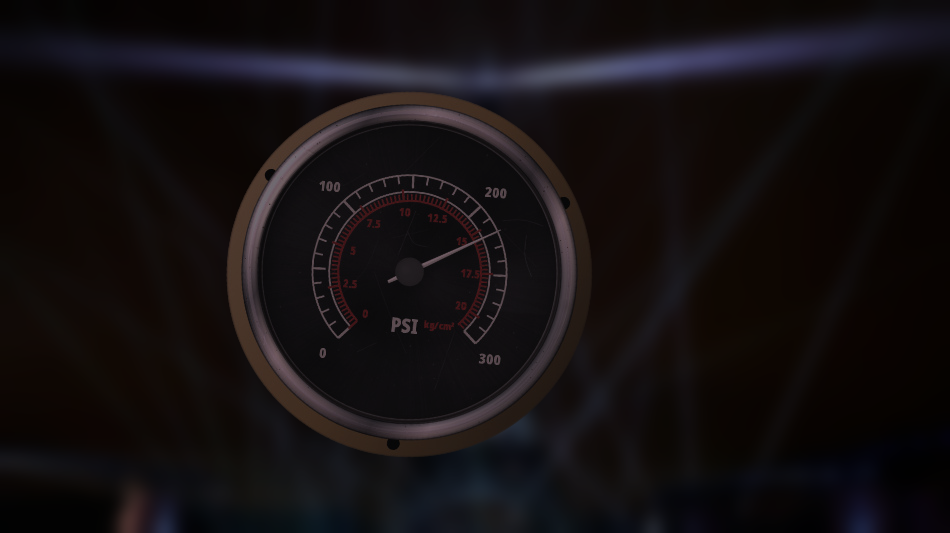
220 psi
